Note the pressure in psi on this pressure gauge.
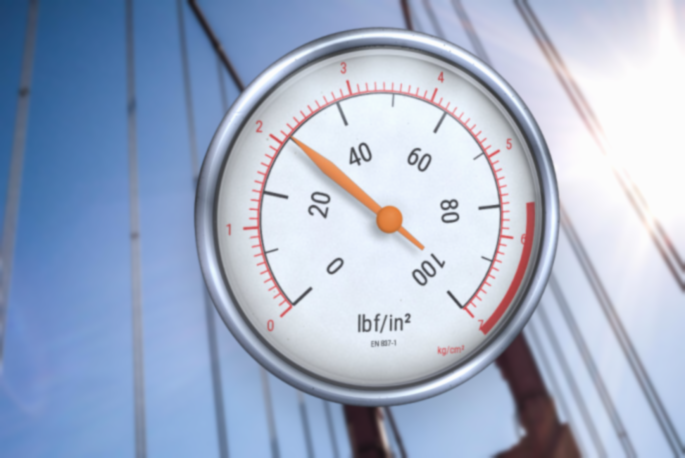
30 psi
